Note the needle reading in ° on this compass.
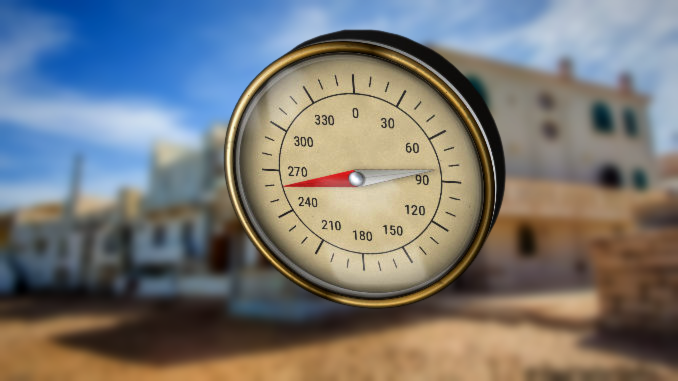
260 °
